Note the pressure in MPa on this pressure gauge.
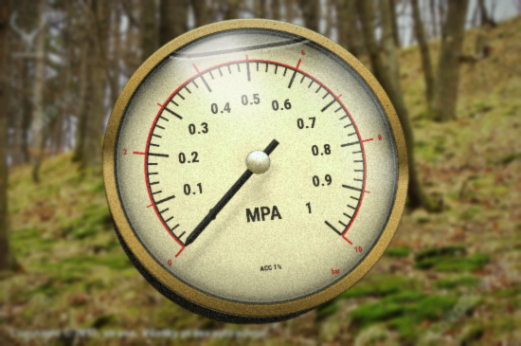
0 MPa
